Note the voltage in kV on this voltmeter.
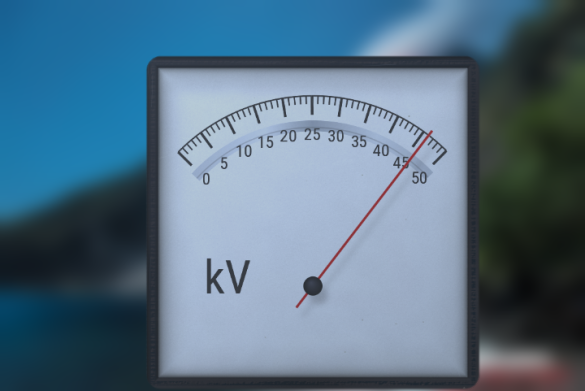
46 kV
